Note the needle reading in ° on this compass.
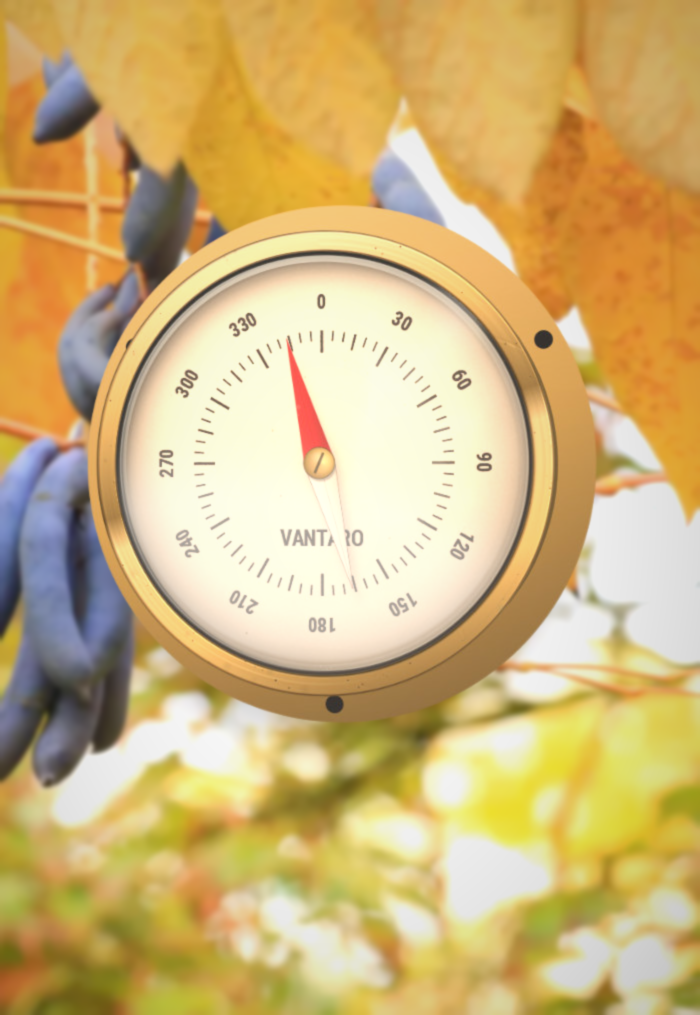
345 °
